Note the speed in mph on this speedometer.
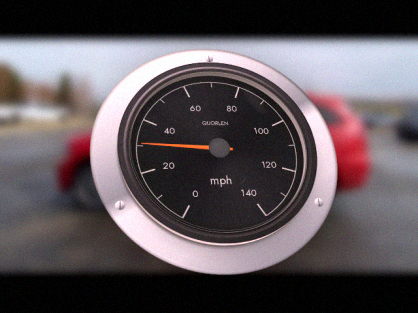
30 mph
